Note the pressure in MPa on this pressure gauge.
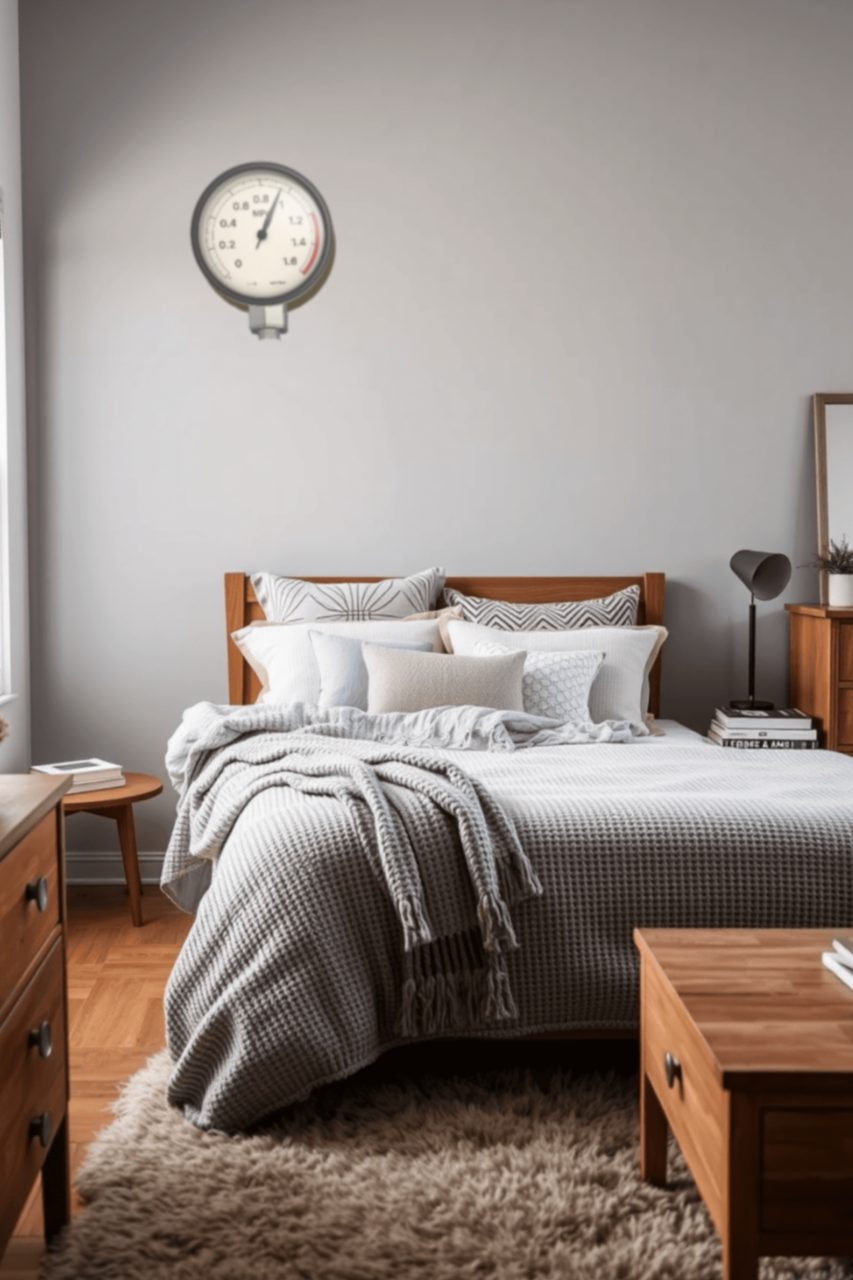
0.95 MPa
